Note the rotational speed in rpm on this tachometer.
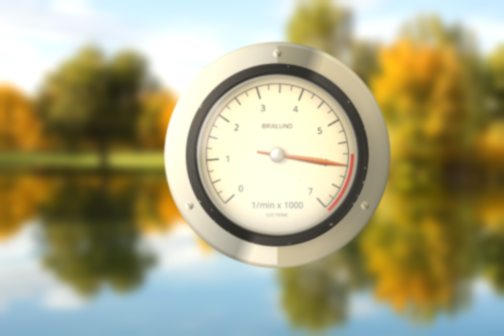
6000 rpm
